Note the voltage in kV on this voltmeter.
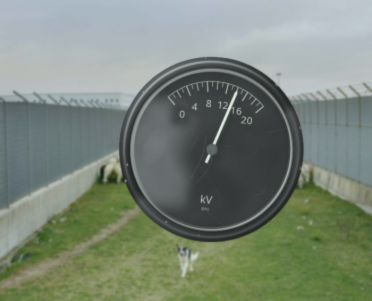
14 kV
